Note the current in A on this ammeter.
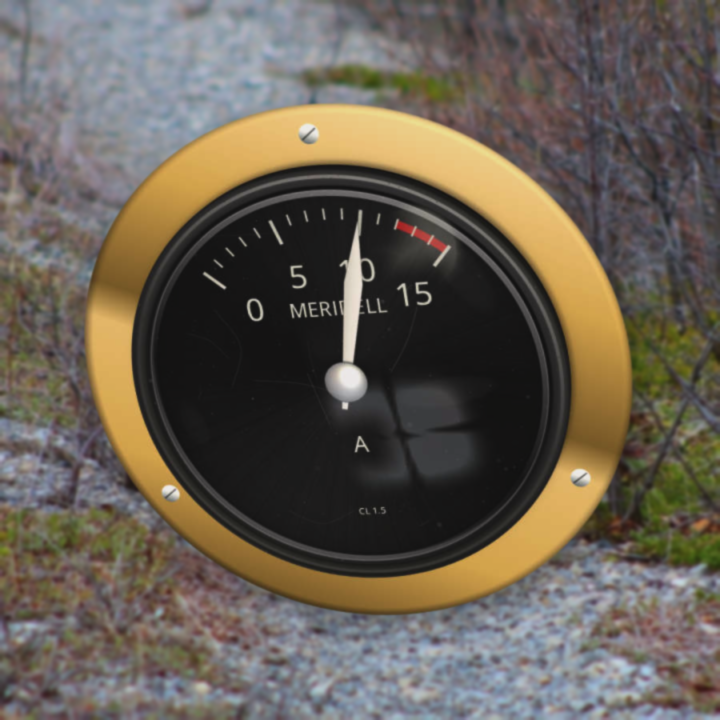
10 A
